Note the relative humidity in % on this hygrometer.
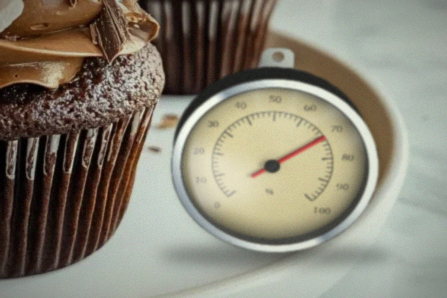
70 %
